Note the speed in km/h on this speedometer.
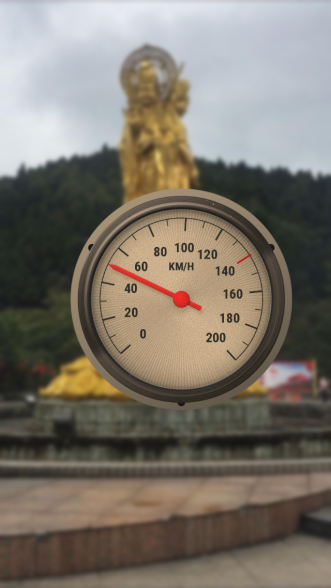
50 km/h
